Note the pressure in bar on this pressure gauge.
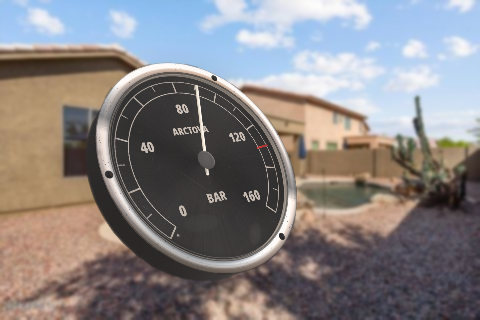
90 bar
